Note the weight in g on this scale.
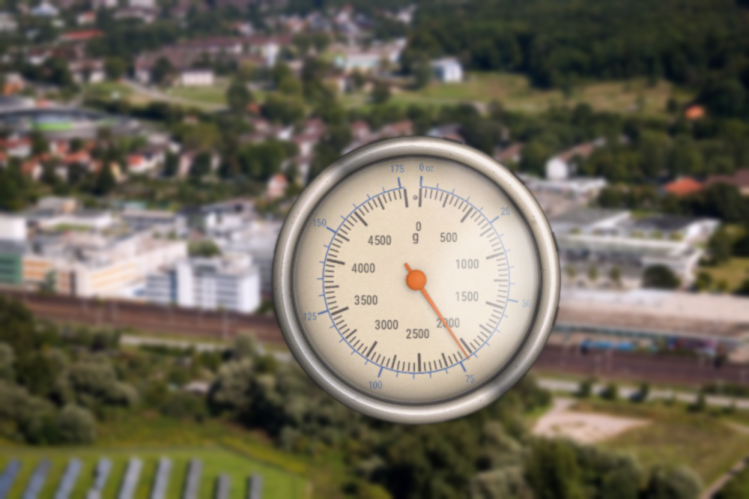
2050 g
